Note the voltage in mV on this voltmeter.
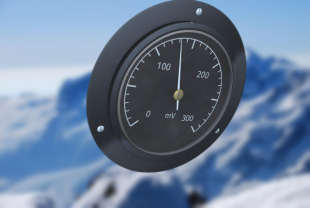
130 mV
